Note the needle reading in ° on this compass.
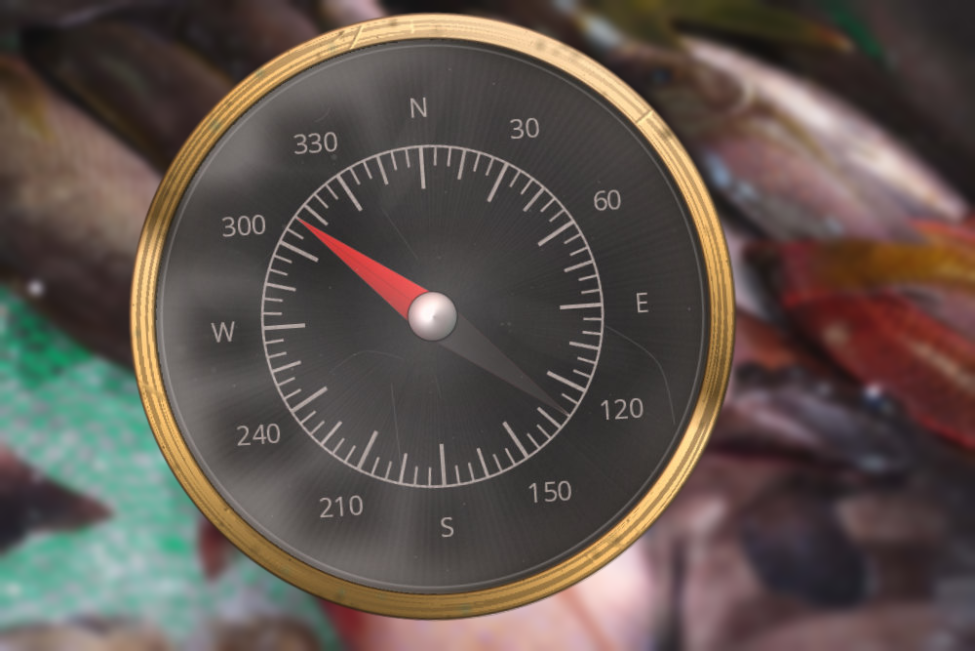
310 °
